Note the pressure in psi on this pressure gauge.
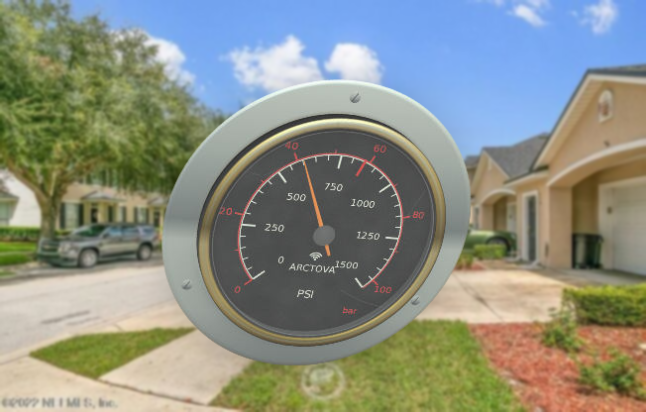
600 psi
